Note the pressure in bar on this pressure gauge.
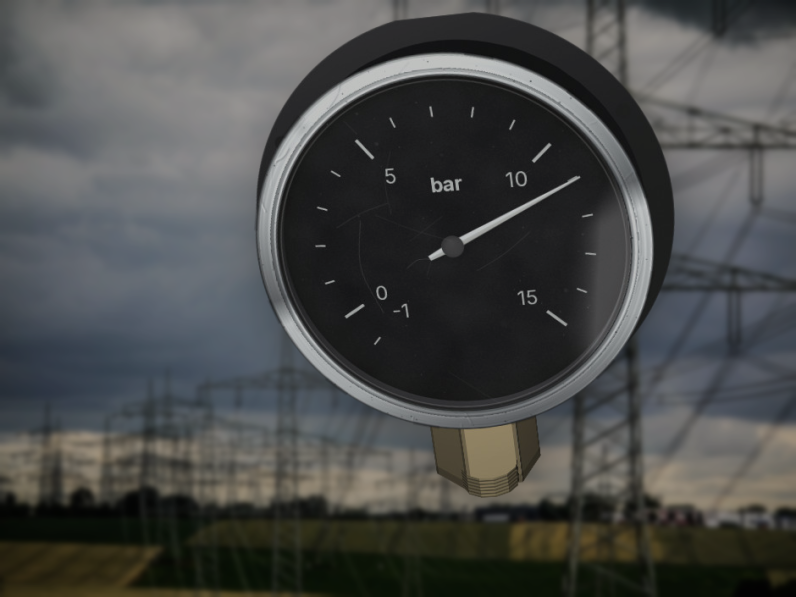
11 bar
